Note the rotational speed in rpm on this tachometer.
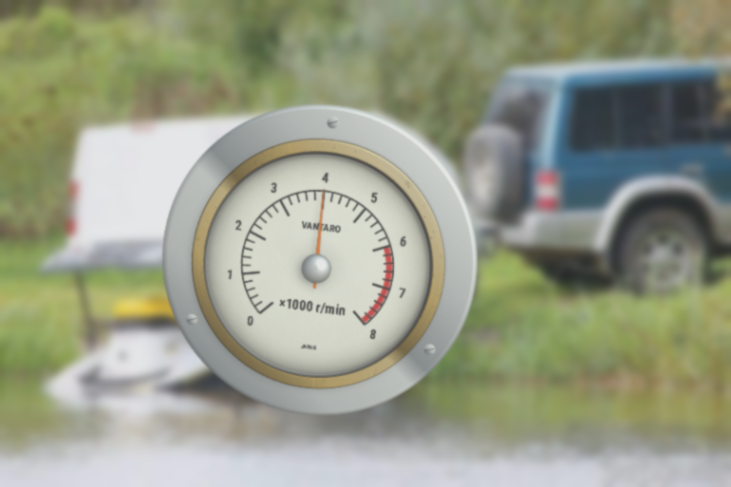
4000 rpm
